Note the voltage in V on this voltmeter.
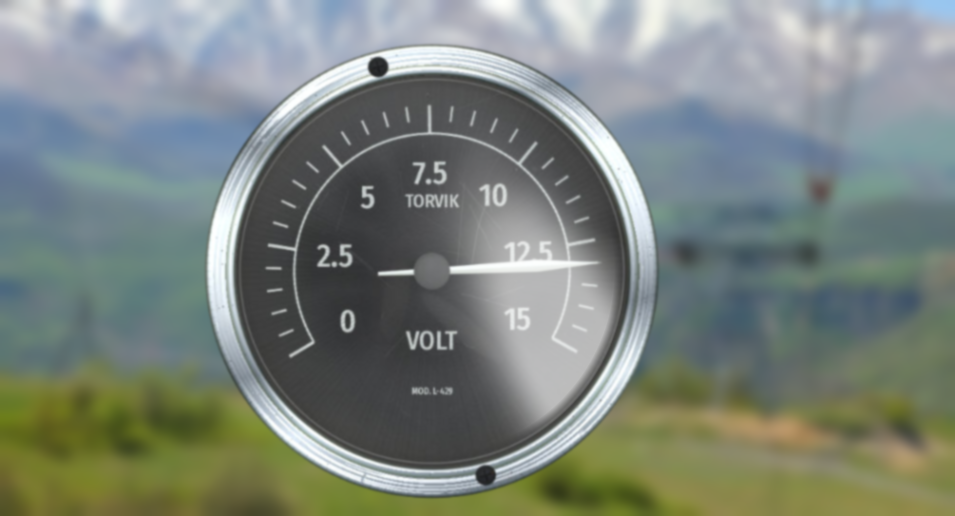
13 V
